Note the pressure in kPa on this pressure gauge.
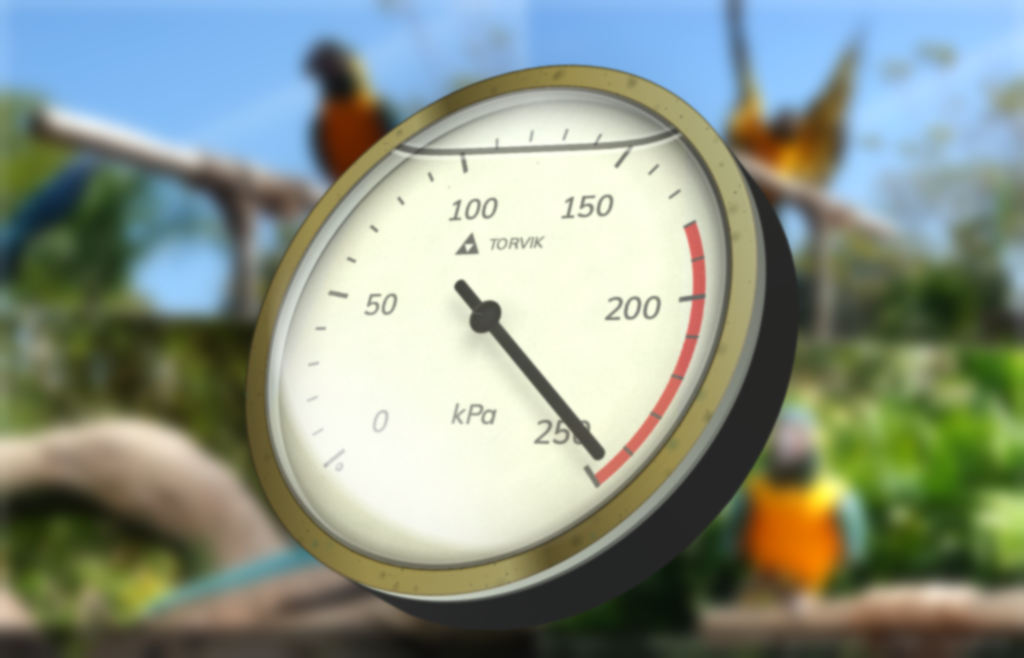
245 kPa
